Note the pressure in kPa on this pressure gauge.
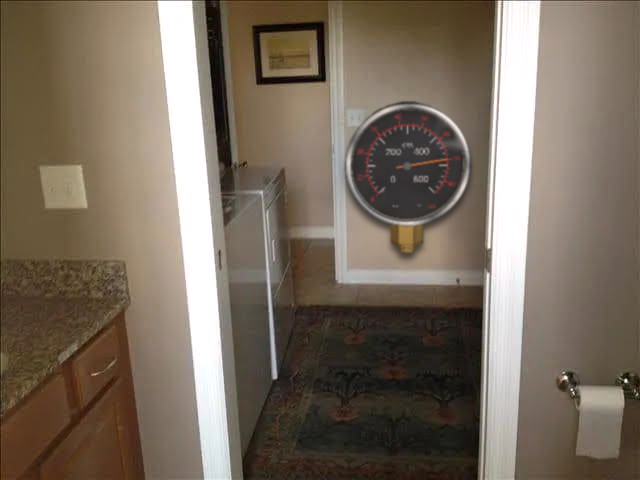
480 kPa
